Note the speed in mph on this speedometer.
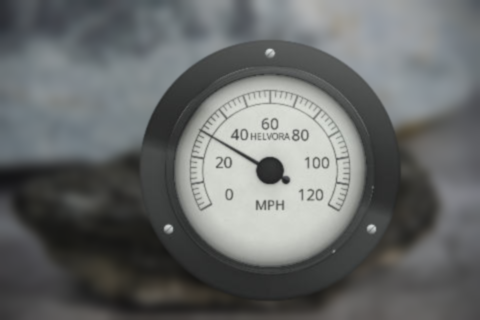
30 mph
